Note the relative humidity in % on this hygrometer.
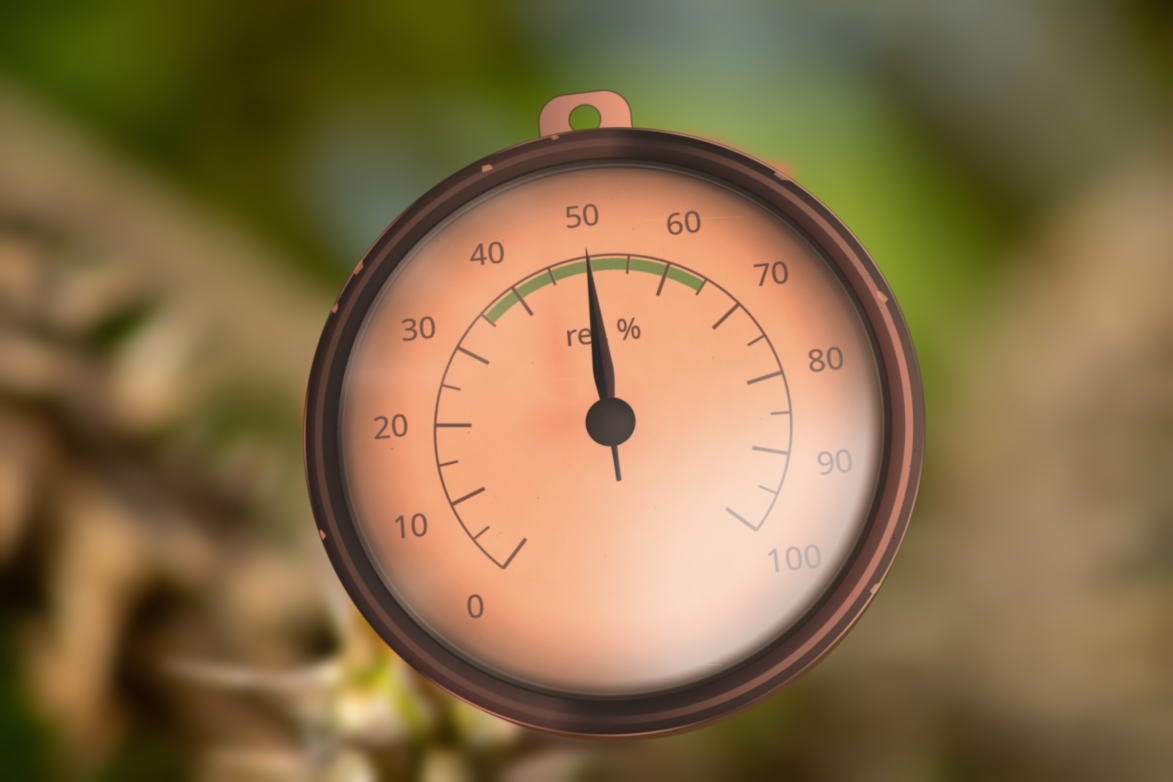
50 %
